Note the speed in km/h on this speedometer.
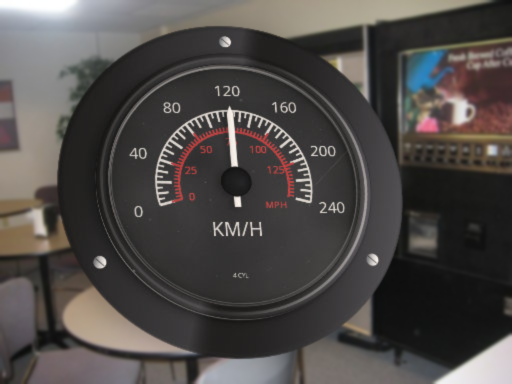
120 km/h
